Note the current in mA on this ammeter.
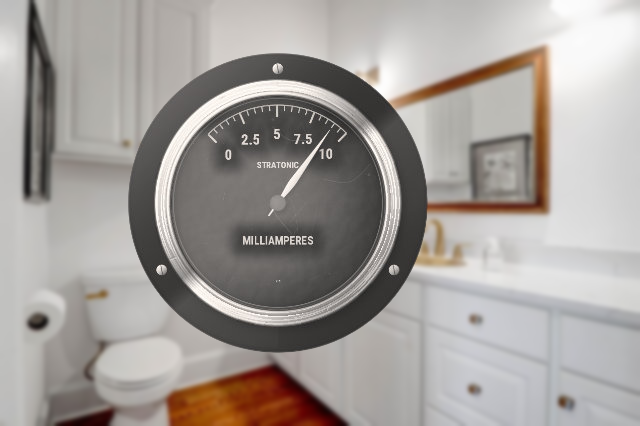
9 mA
